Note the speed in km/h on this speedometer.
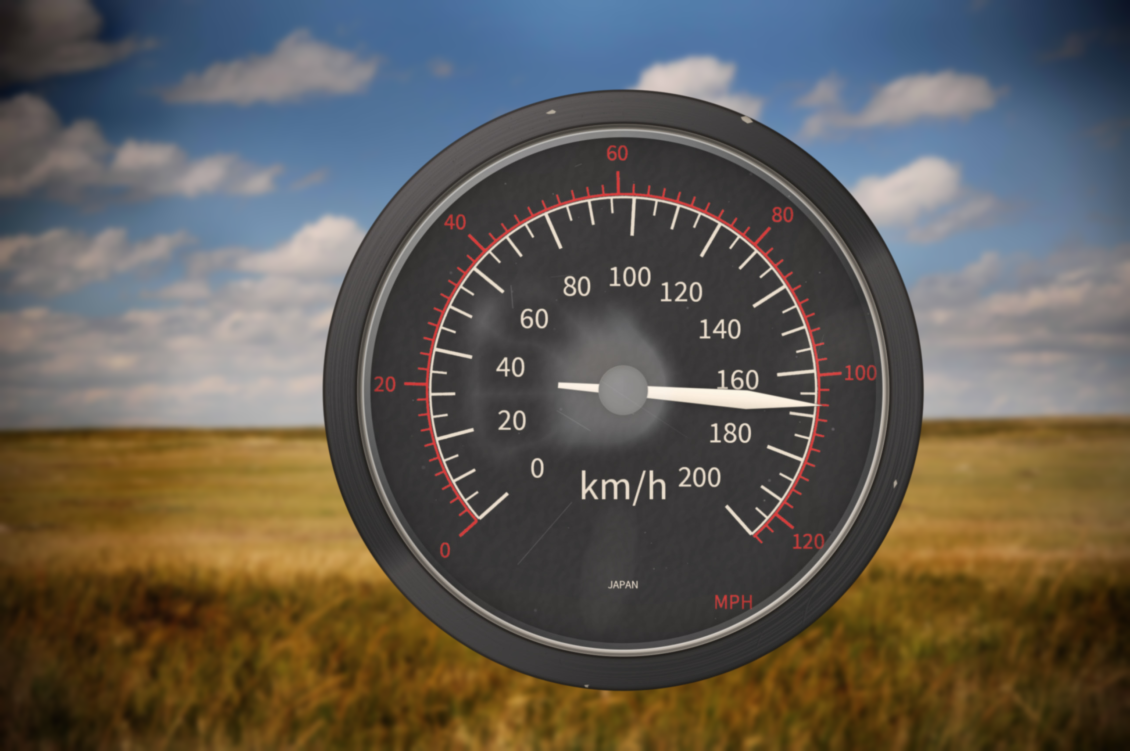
167.5 km/h
